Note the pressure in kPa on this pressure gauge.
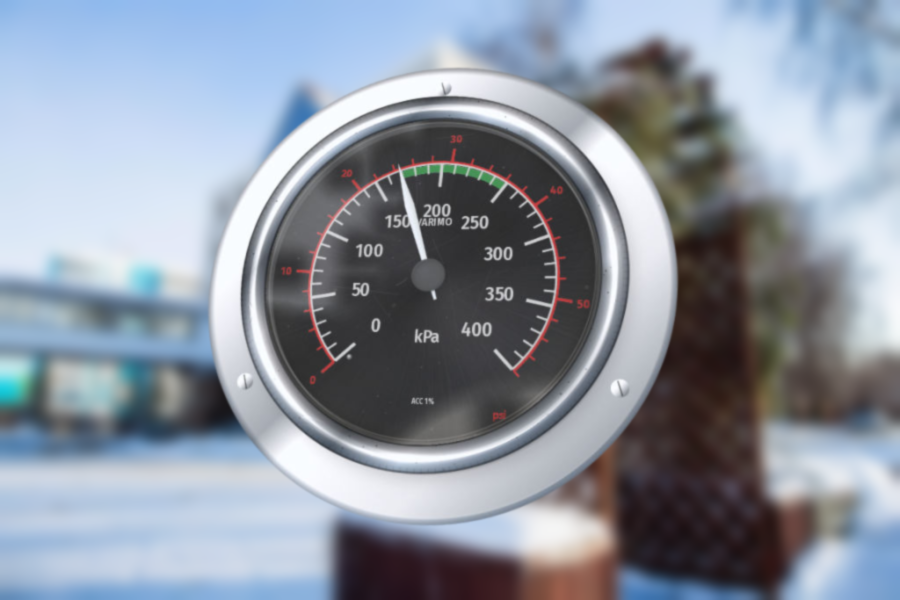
170 kPa
